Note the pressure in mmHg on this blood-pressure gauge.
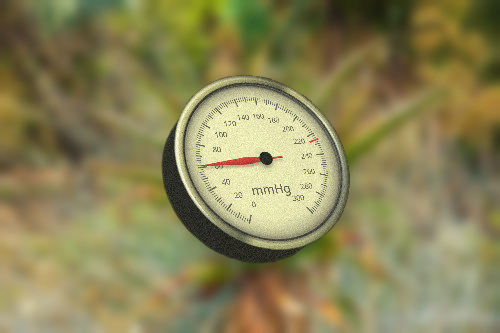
60 mmHg
